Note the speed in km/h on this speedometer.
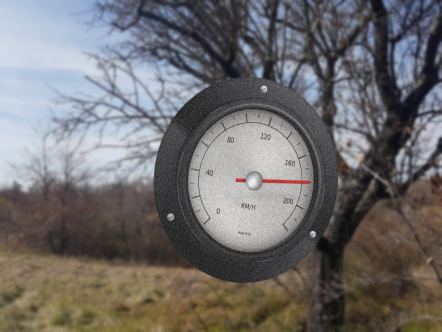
180 km/h
